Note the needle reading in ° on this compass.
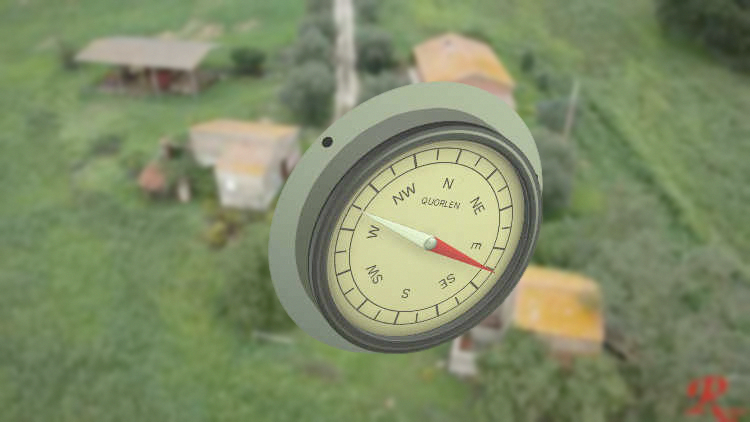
105 °
